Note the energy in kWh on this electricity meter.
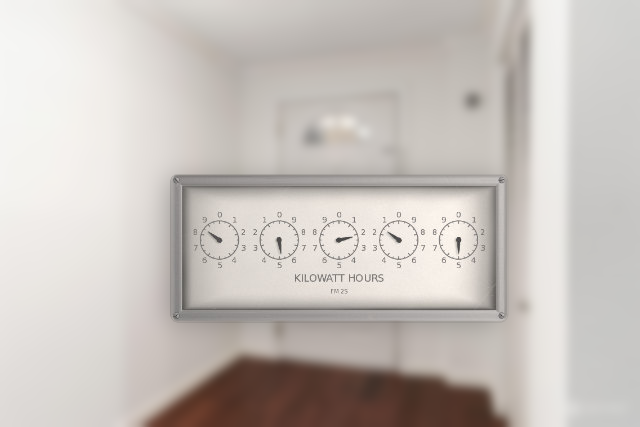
85215 kWh
